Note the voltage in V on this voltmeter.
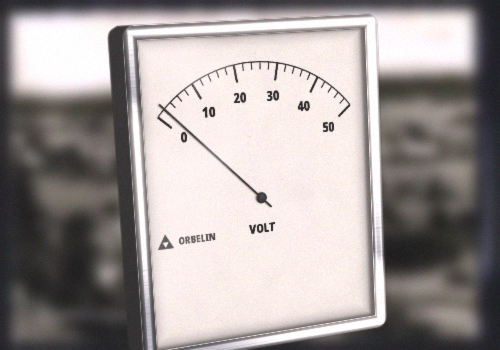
2 V
